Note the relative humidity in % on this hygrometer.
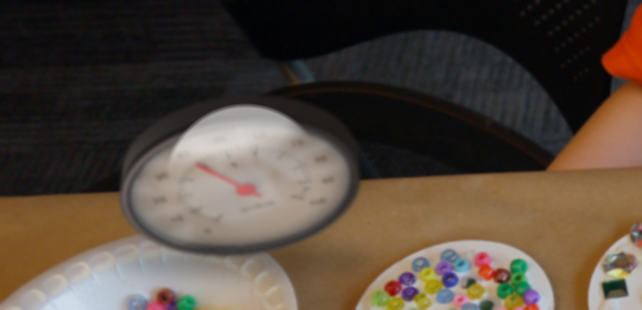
40 %
